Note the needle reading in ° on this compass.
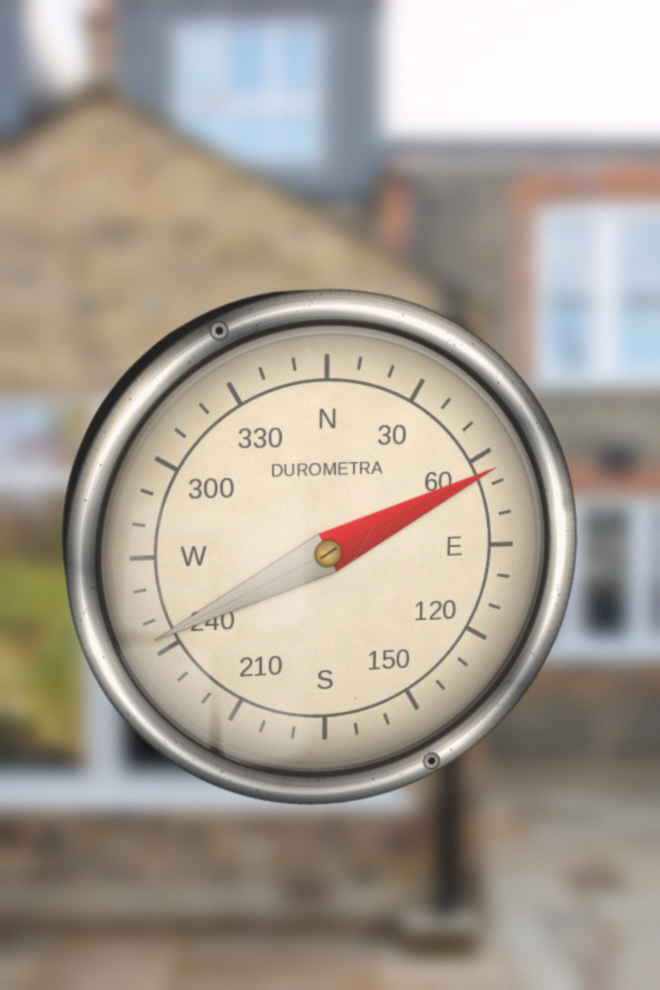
65 °
